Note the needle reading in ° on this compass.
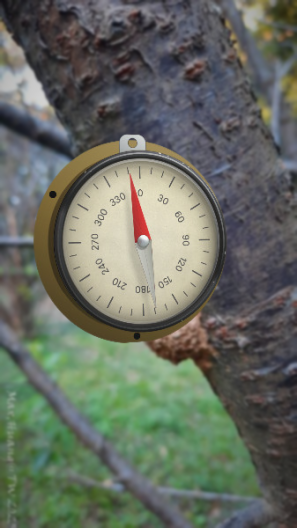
350 °
